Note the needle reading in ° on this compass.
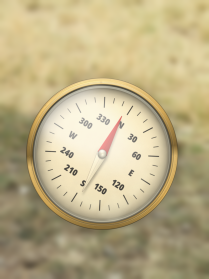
355 °
